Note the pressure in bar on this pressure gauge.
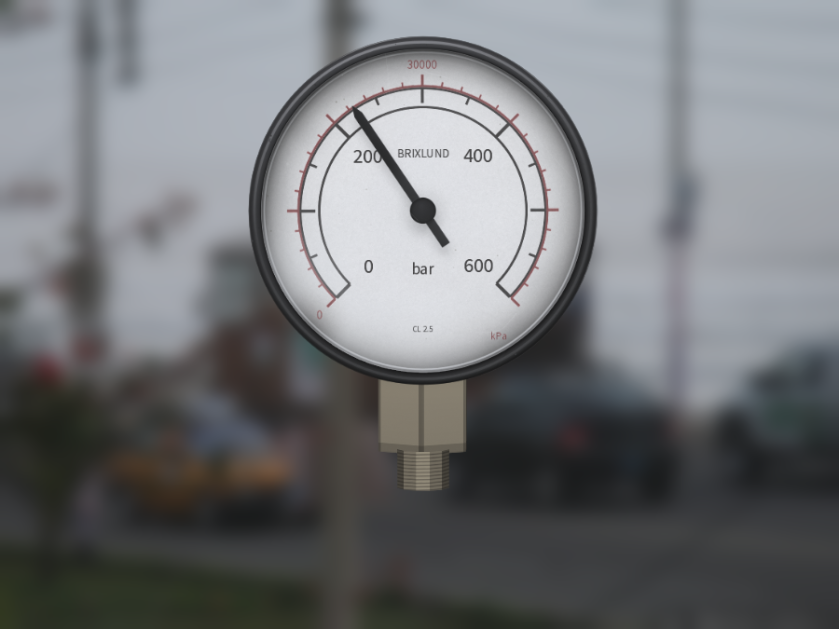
225 bar
